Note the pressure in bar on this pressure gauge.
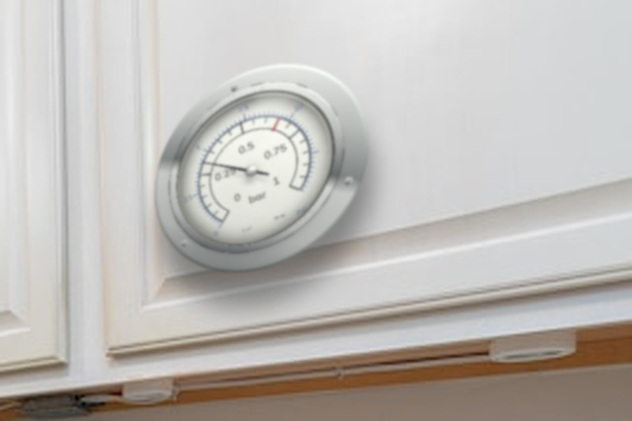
0.3 bar
